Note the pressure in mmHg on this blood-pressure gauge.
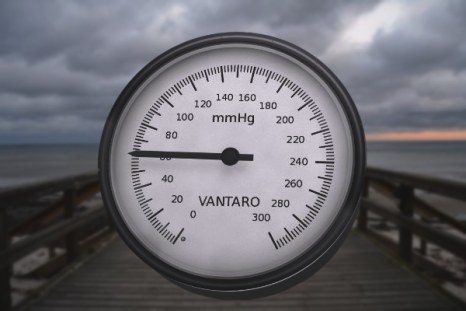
60 mmHg
